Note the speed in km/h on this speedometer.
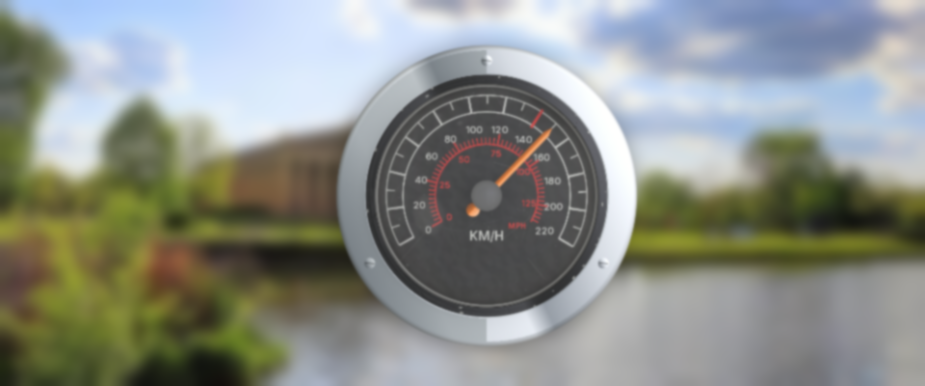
150 km/h
